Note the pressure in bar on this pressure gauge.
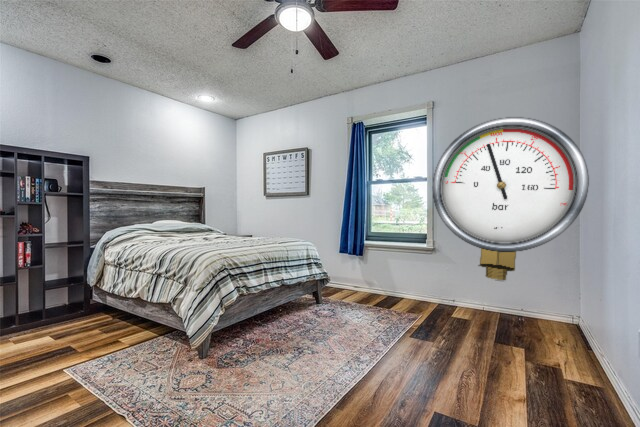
60 bar
